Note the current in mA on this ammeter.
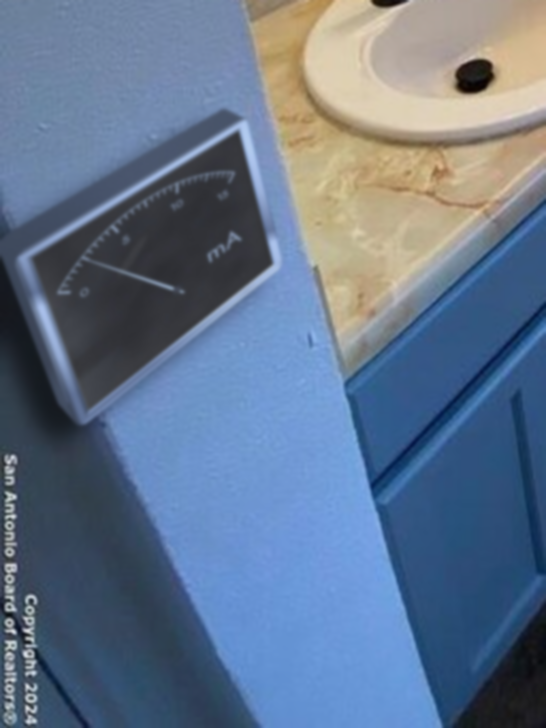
2.5 mA
